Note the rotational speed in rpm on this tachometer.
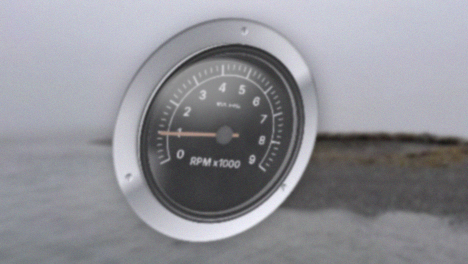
1000 rpm
